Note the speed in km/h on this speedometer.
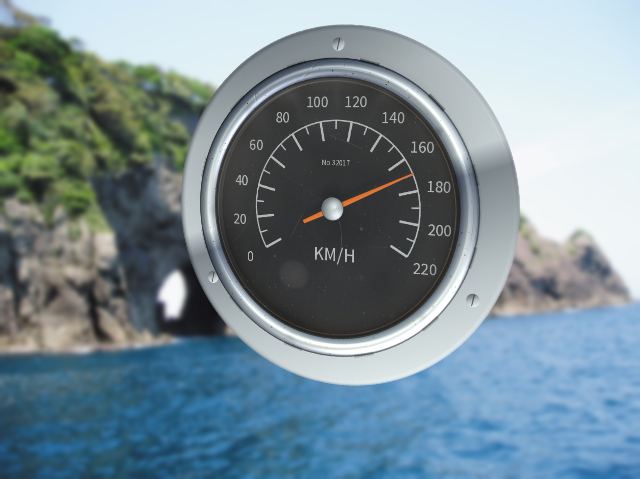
170 km/h
